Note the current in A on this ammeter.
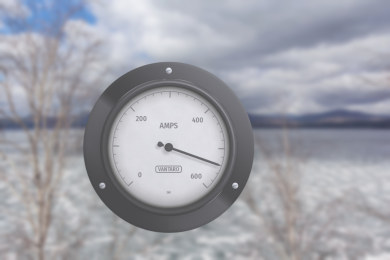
540 A
